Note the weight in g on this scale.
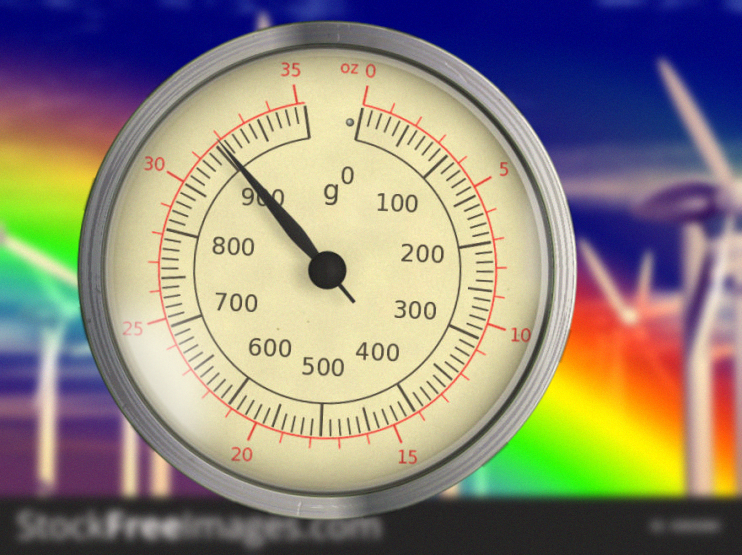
905 g
